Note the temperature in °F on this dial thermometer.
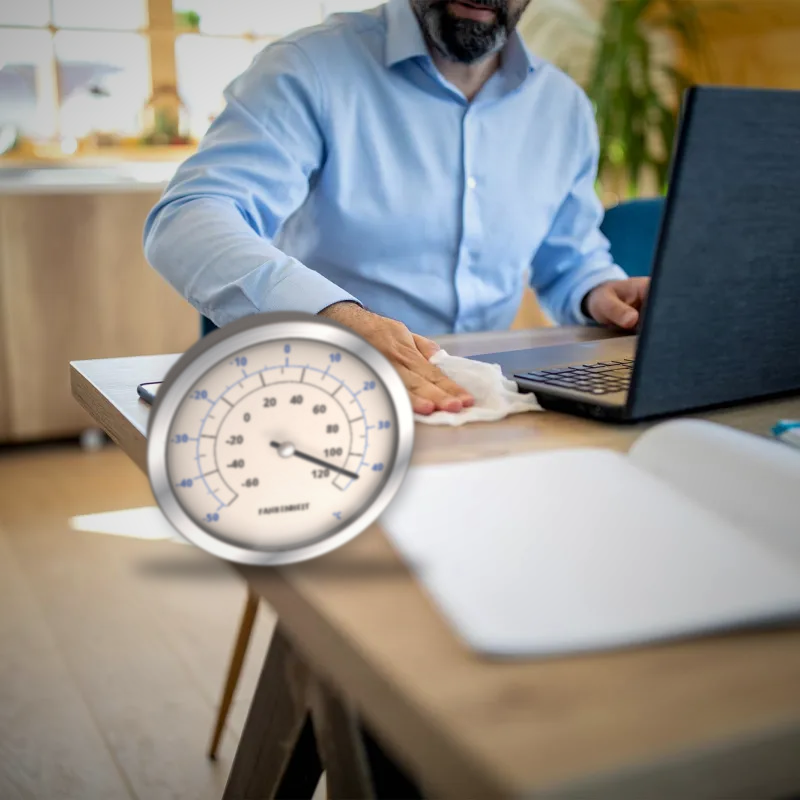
110 °F
